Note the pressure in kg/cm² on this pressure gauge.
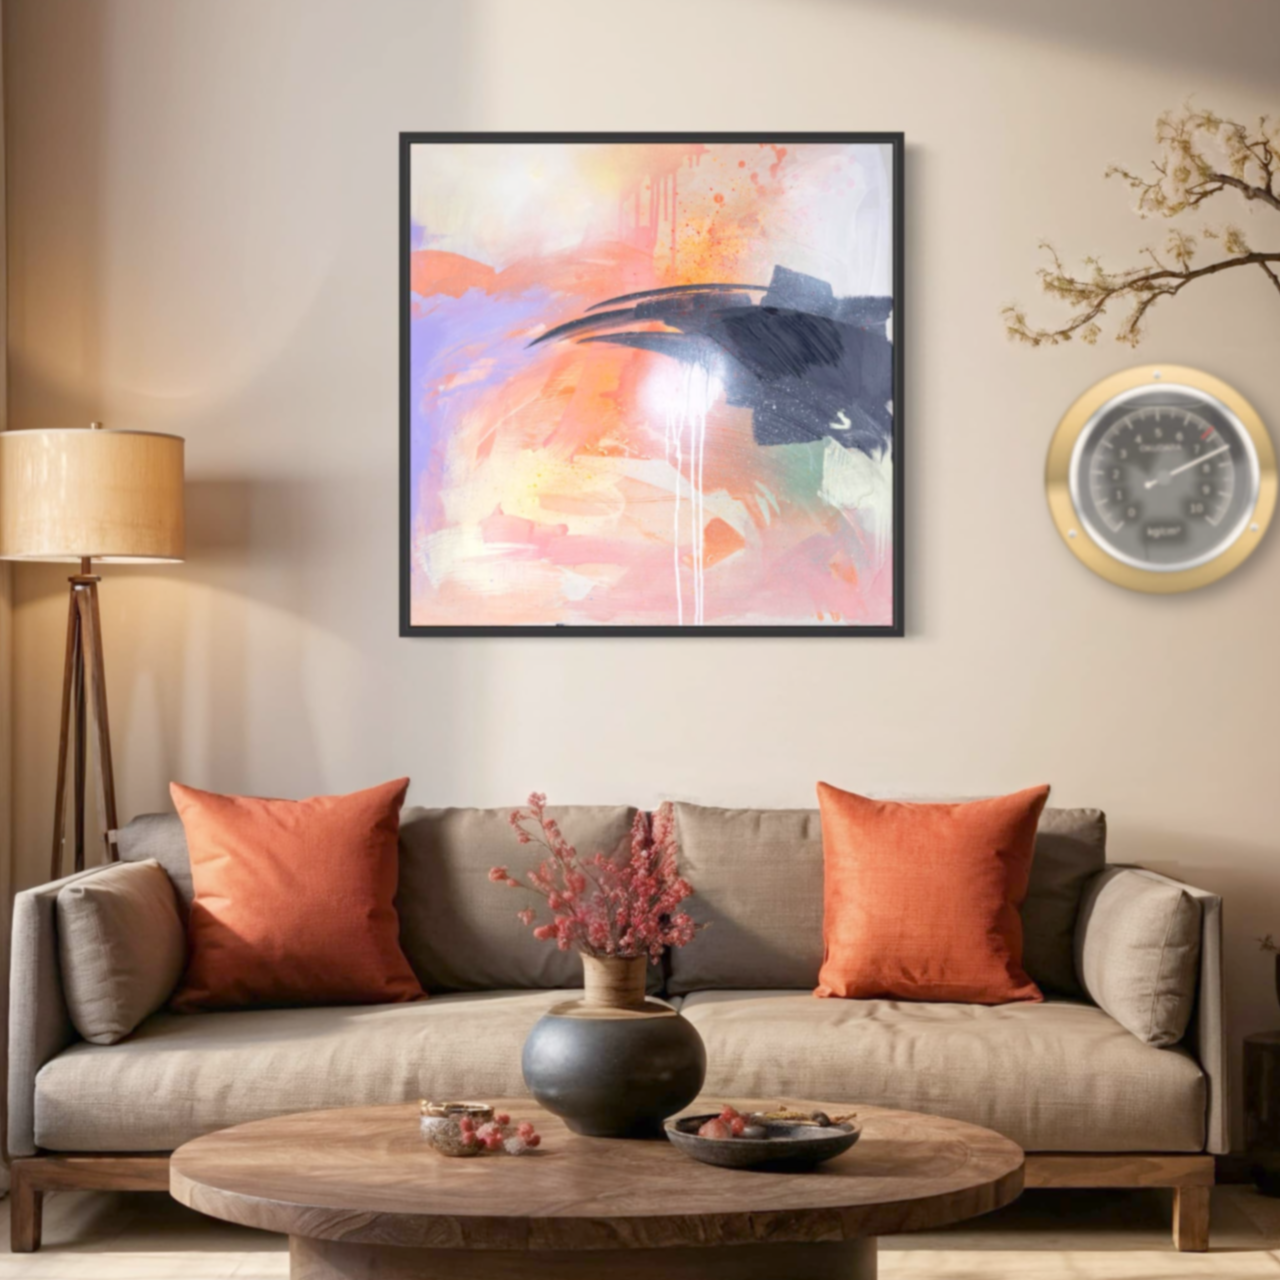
7.5 kg/cm²
